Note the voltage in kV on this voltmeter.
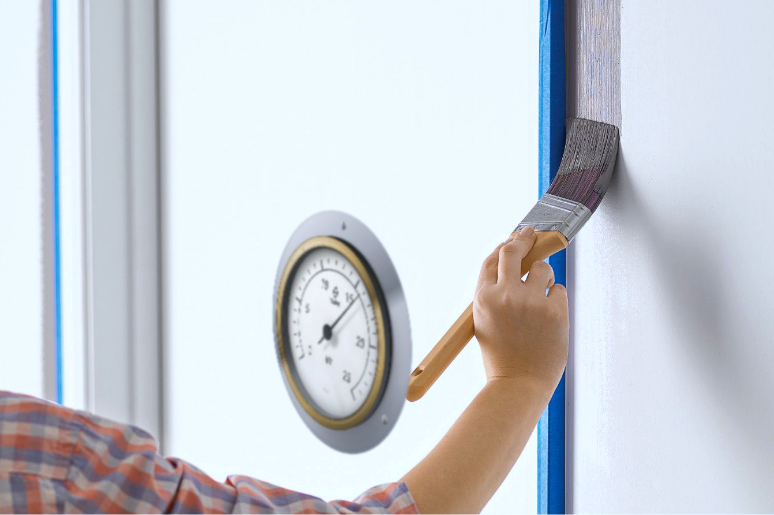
16 kV
